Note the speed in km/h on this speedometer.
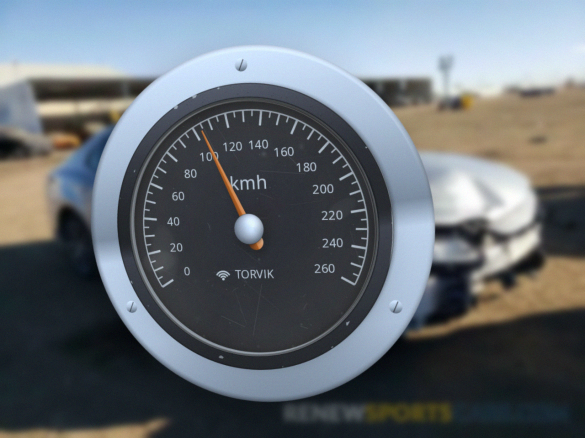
105 km/h
